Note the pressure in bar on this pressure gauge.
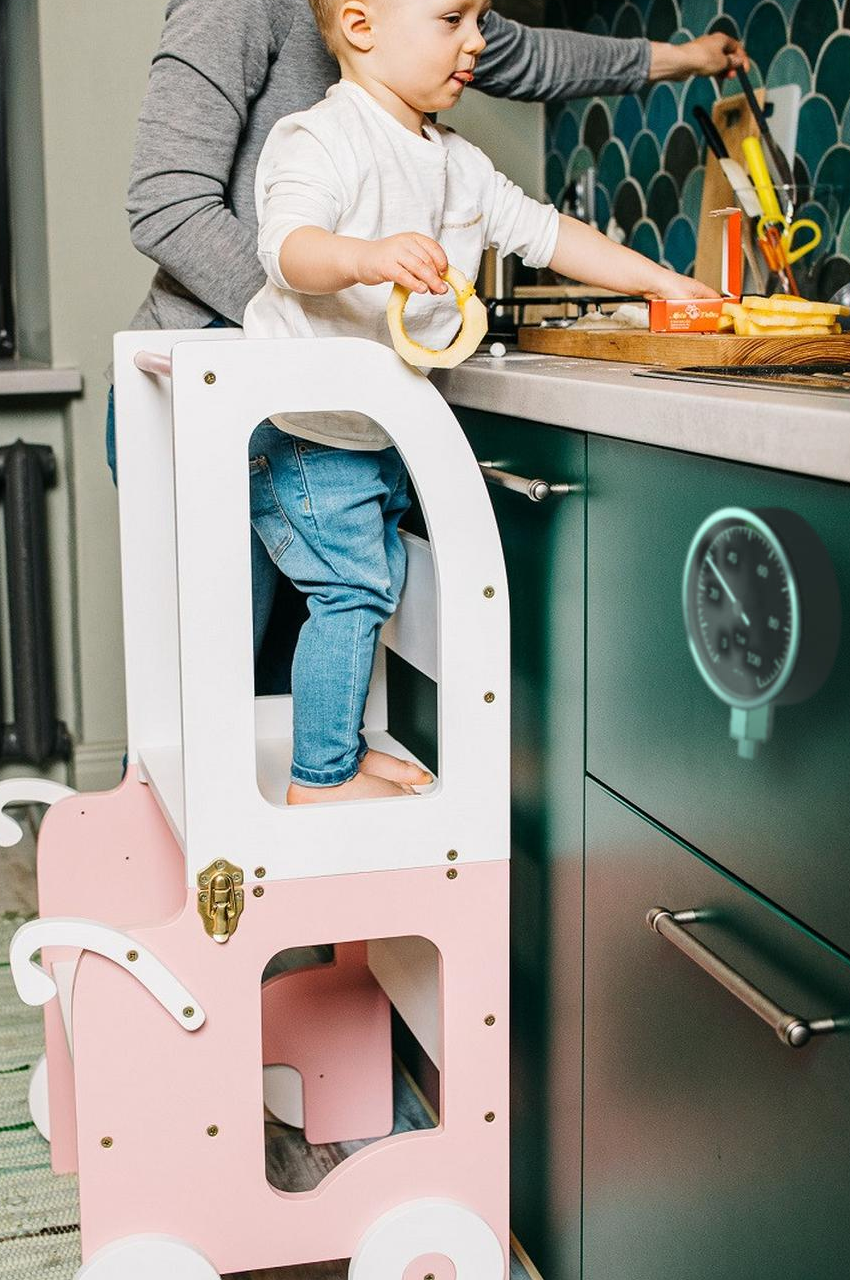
30 bar
